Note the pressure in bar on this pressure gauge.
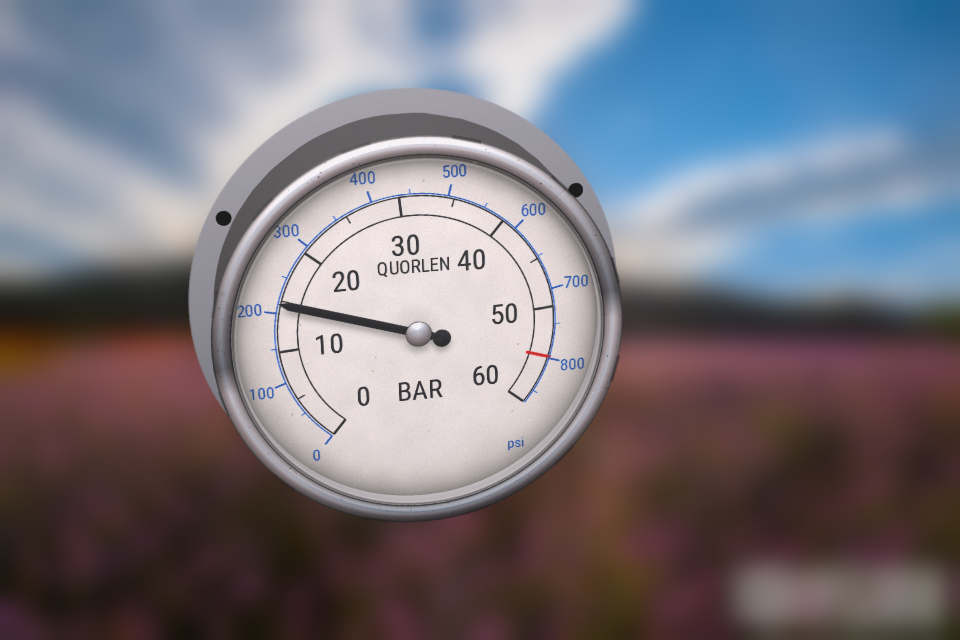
15 bar
